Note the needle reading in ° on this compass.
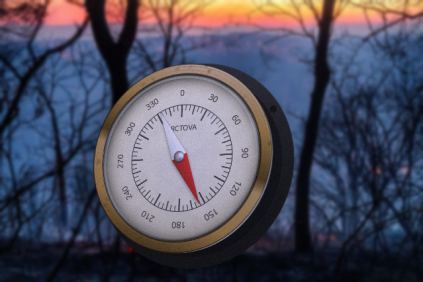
155 °
